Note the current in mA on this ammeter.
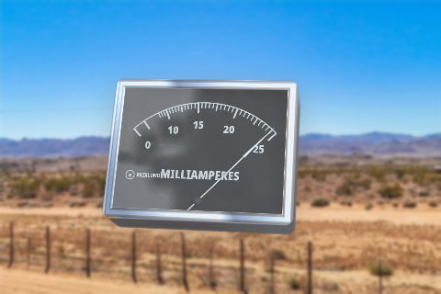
24.5 mA
